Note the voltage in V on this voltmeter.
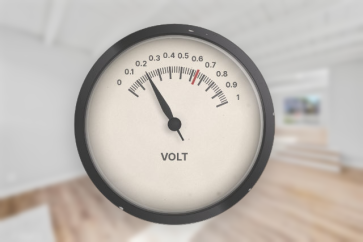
0.2 V
